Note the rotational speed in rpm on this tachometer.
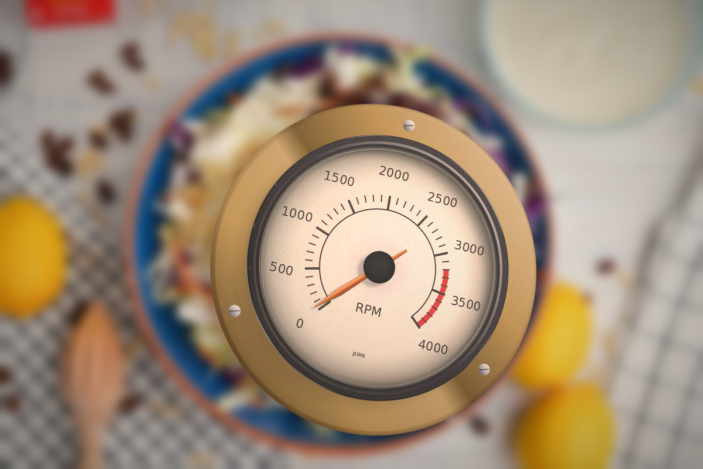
50 rpm
